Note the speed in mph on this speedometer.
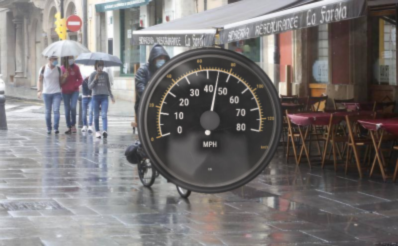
45 mph
